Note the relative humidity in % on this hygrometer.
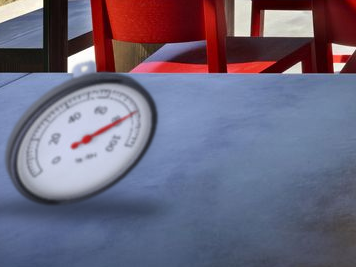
80 %
